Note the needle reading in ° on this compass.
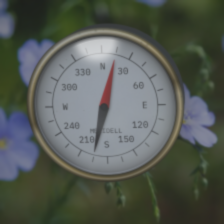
15 °
